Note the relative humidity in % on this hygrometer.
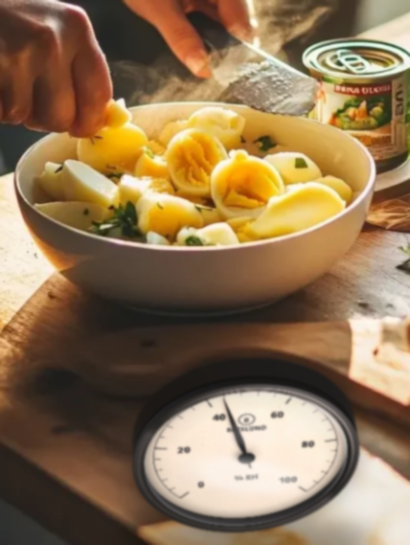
44 %
